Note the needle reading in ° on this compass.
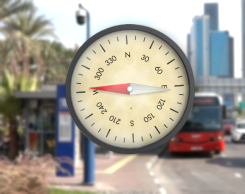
275 °
